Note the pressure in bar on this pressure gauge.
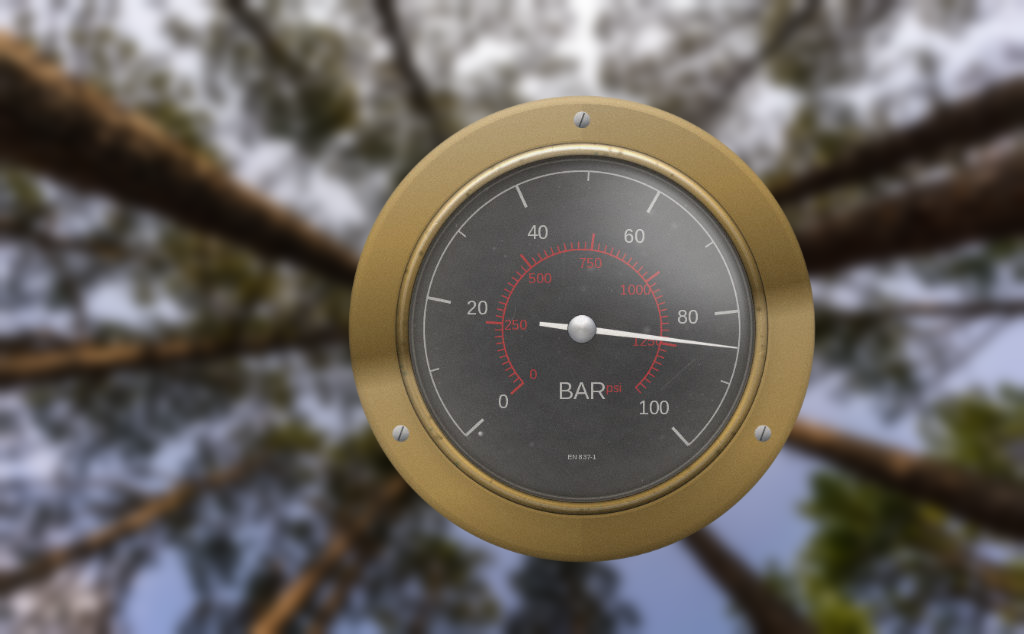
85 bar
